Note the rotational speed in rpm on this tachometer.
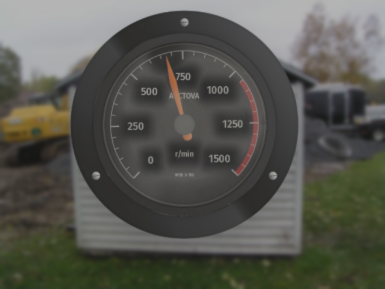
675 rpm
